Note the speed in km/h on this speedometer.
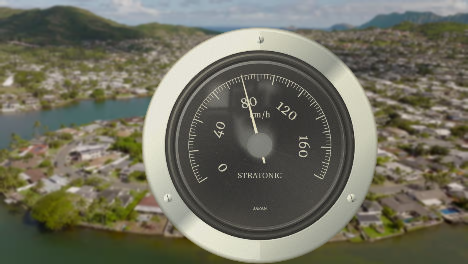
80 km/h
